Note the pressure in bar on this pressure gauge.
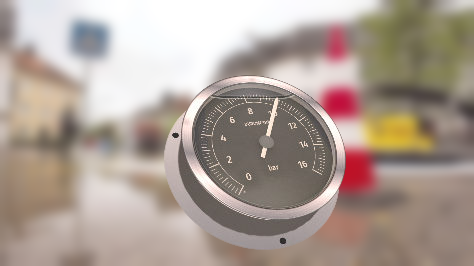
10 bar
